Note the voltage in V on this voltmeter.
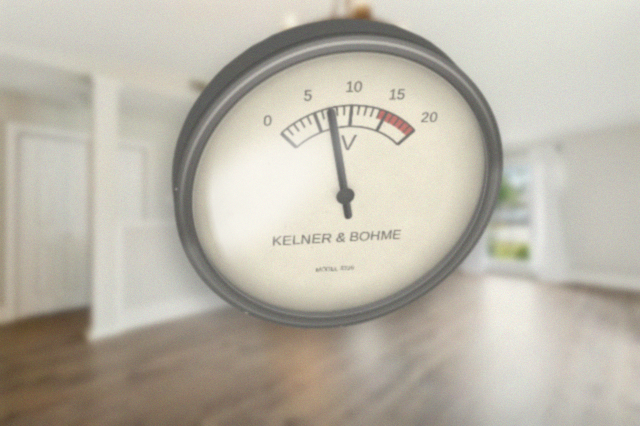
7 V
